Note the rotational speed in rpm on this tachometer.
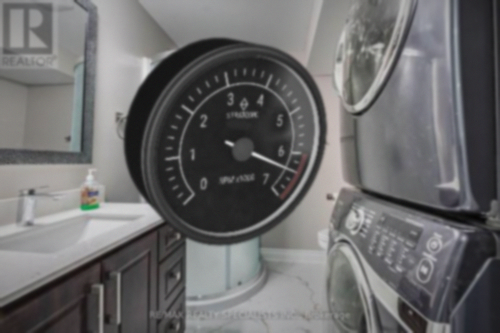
6400 rpm
